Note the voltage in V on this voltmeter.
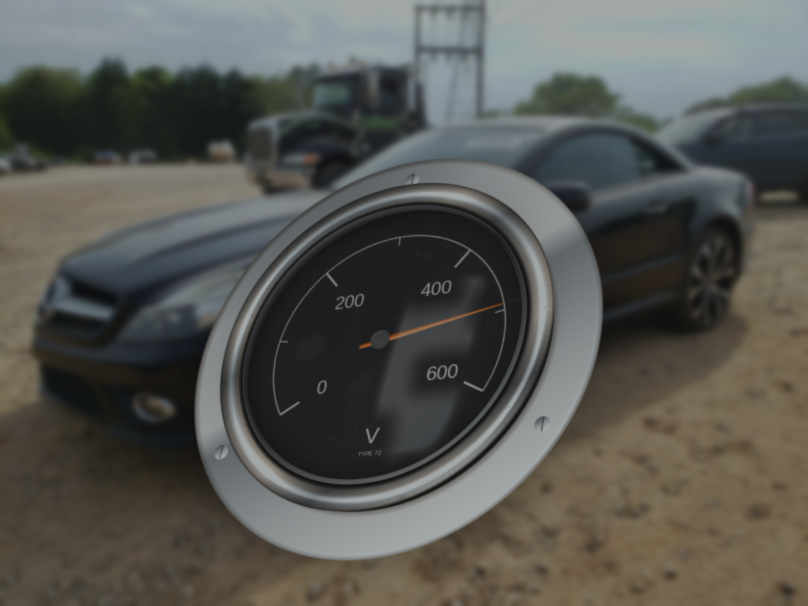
500 V
